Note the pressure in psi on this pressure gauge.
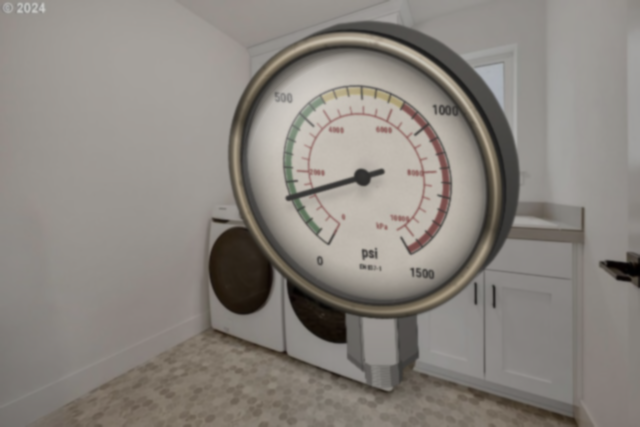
200 psi
